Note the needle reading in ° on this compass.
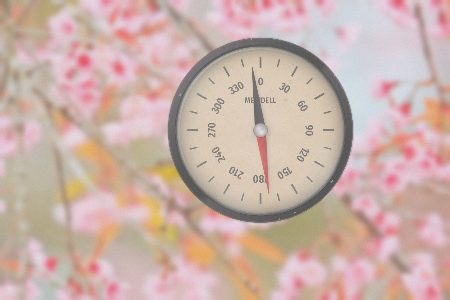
172.5 °
